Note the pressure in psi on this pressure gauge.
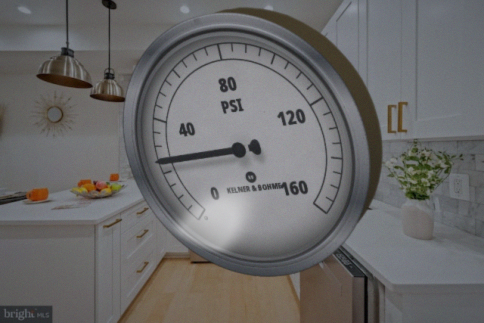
25 psi
